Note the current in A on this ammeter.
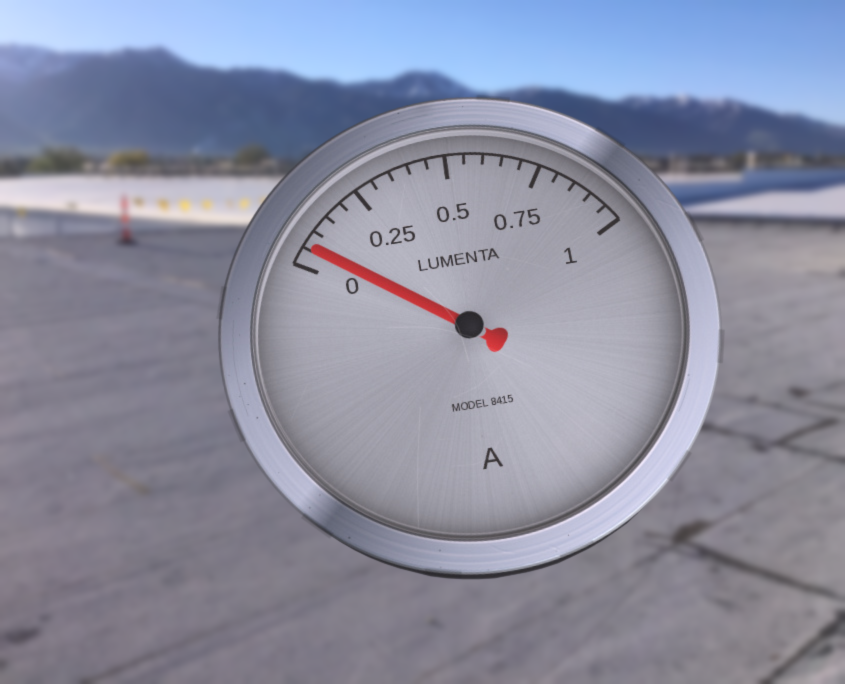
0.05 A
